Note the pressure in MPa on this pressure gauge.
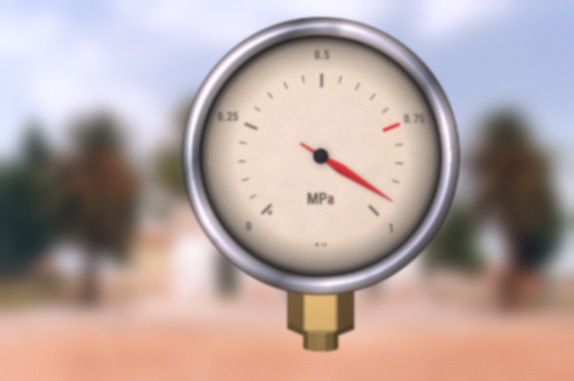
0.95 MPa
